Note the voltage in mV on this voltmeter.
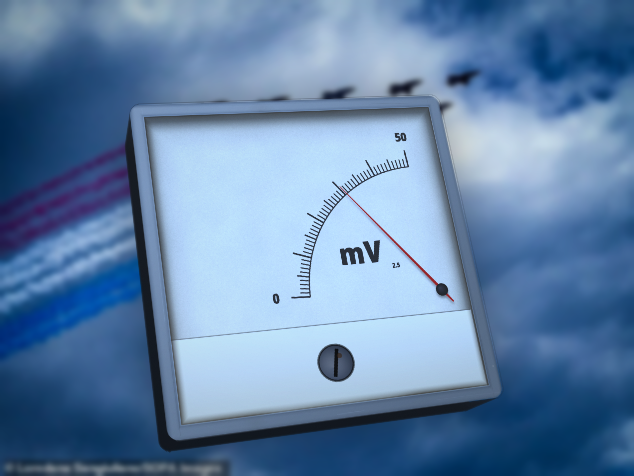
30 mV
